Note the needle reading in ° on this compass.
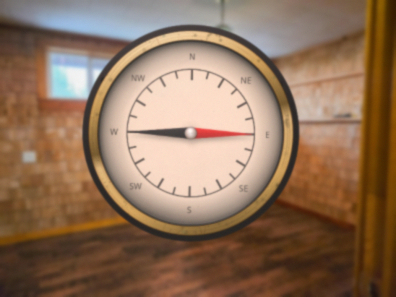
90 °
